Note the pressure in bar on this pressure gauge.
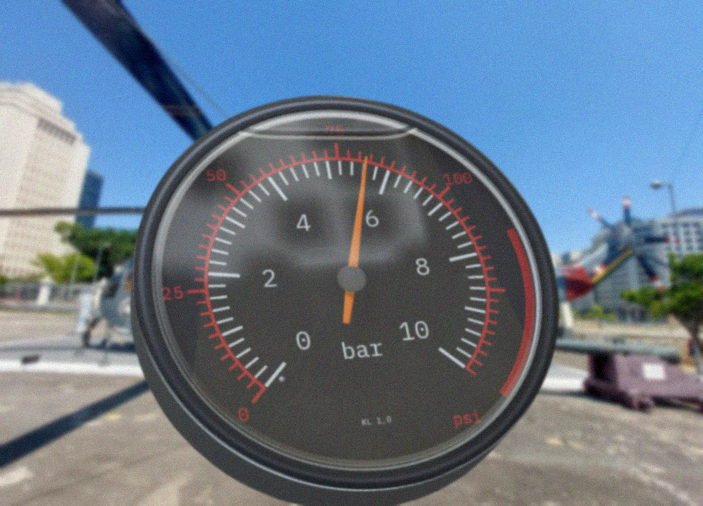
5.6 bar
